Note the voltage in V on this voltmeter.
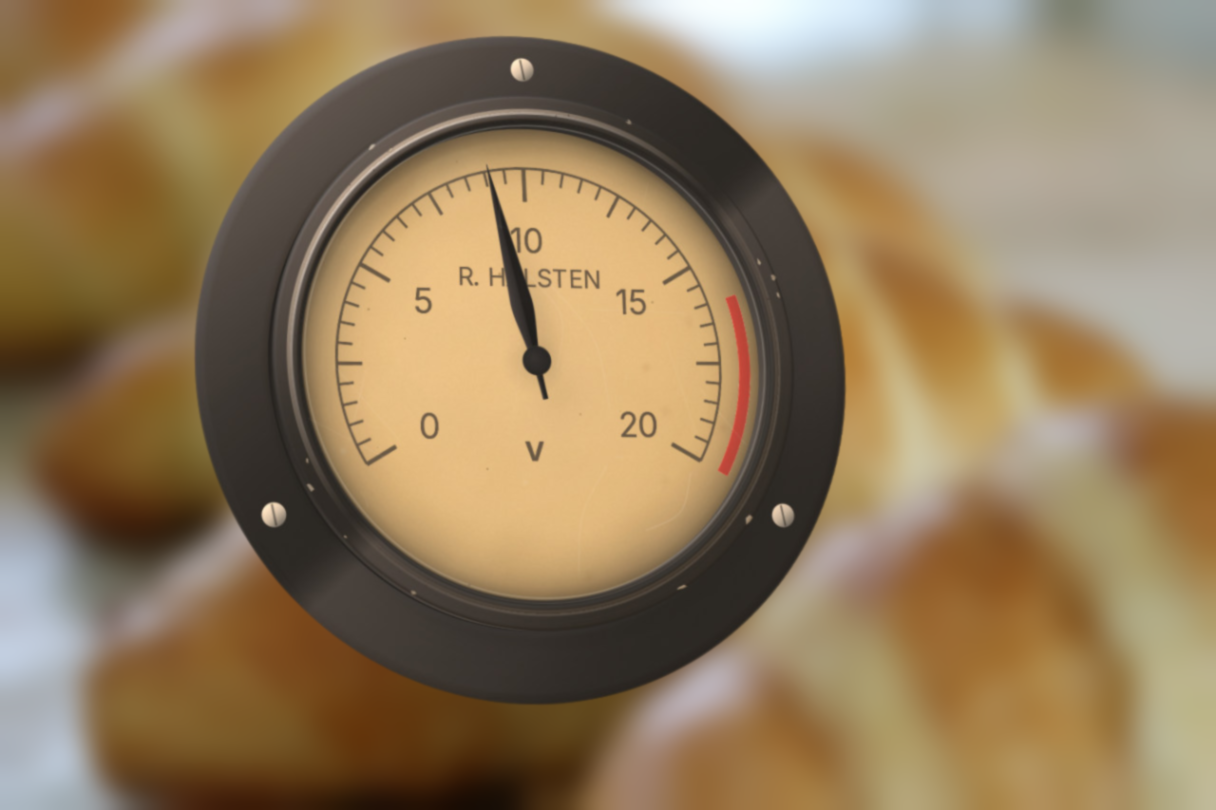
9 V
